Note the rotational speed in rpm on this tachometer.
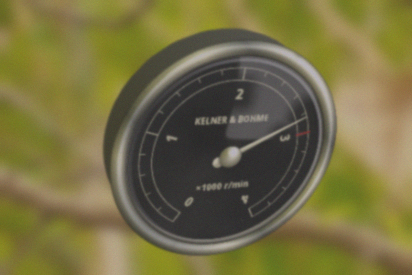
2800 rpm
